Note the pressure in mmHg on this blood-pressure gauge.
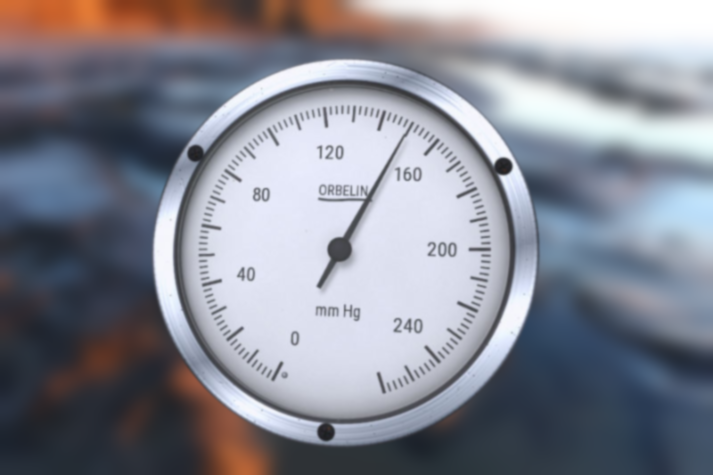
150 mmHg
